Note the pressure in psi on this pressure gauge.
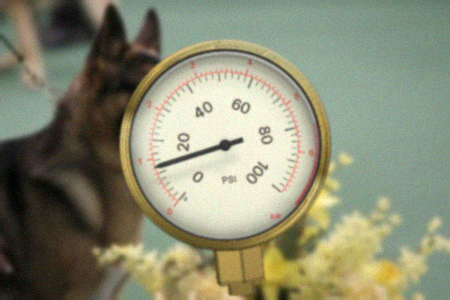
12 psi
